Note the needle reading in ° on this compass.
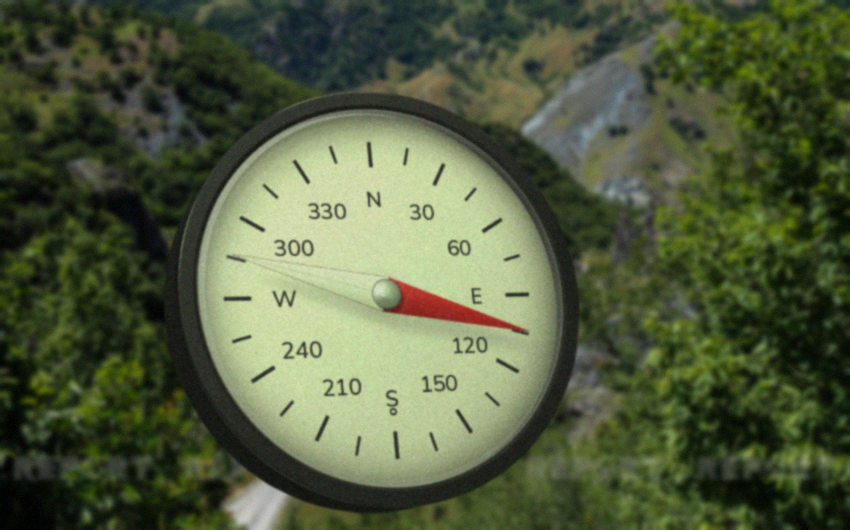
105 °
